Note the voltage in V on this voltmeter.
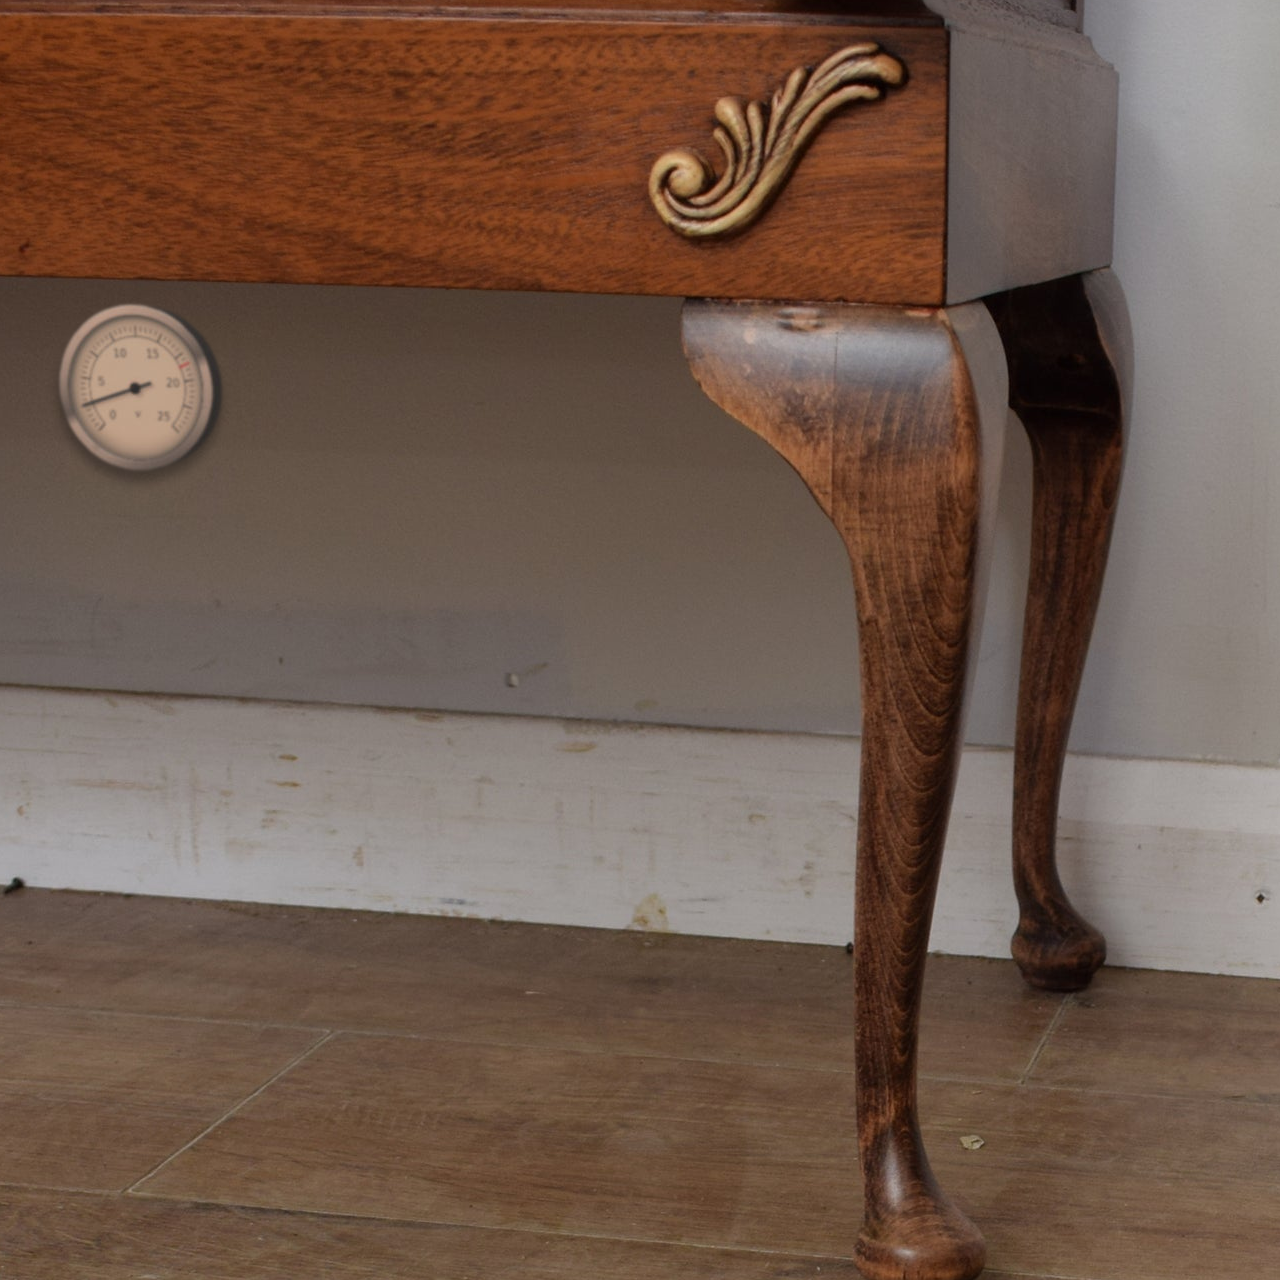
2.5 V
